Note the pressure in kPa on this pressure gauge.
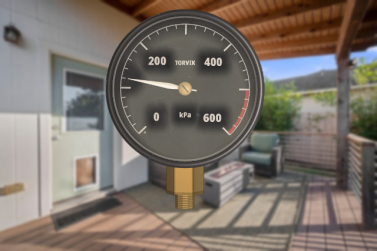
120 kPa
